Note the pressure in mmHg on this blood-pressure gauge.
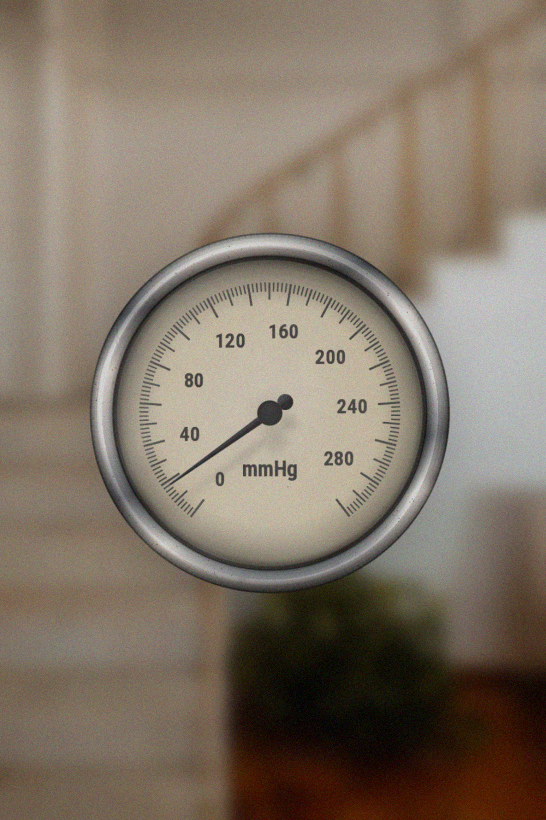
18 mmHg
